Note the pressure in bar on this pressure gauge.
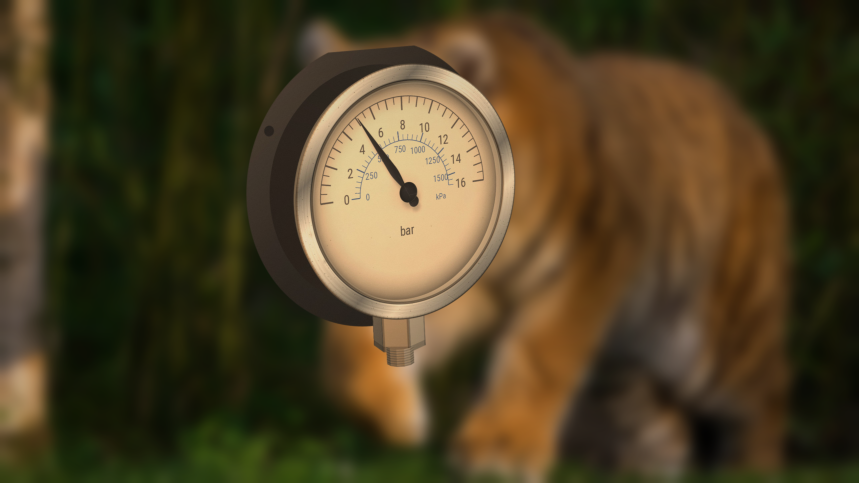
5 bar
